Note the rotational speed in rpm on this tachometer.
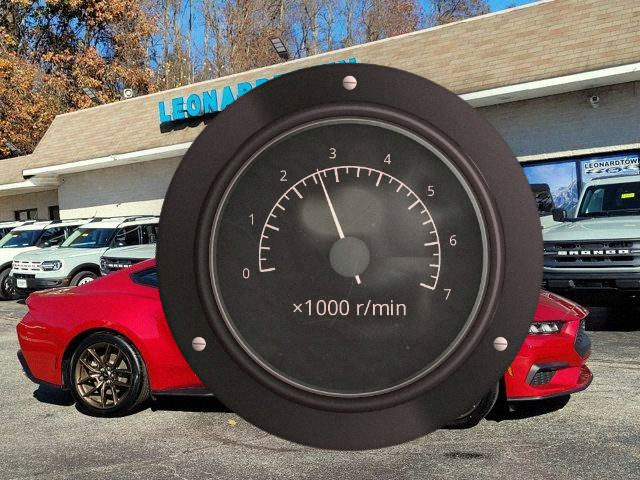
2625 rpm
